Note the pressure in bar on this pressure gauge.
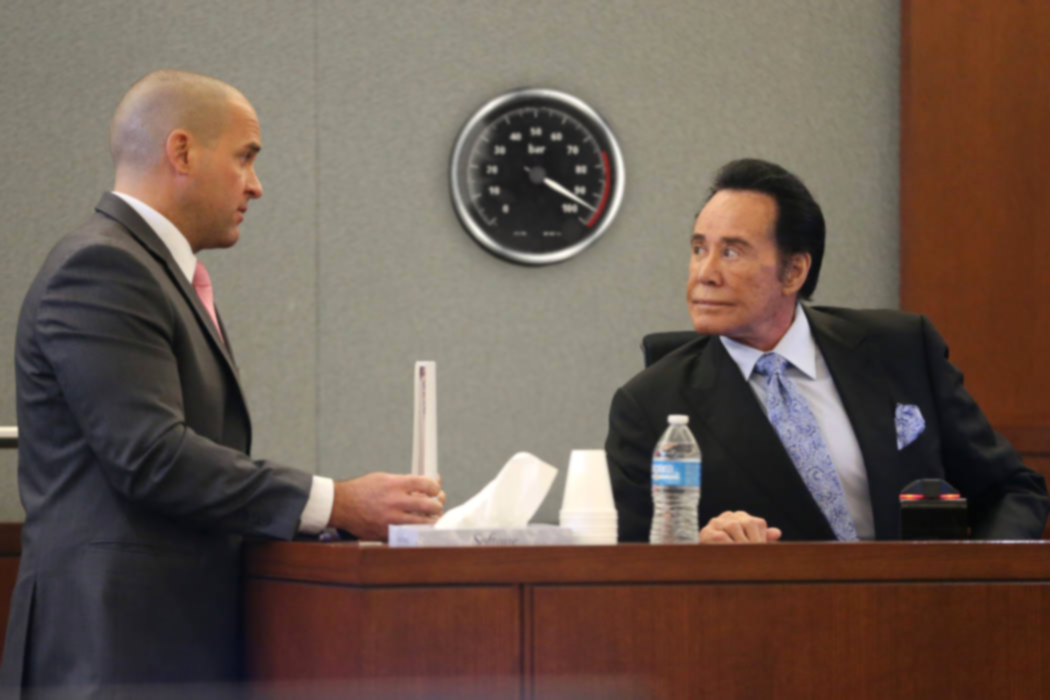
95 bar
